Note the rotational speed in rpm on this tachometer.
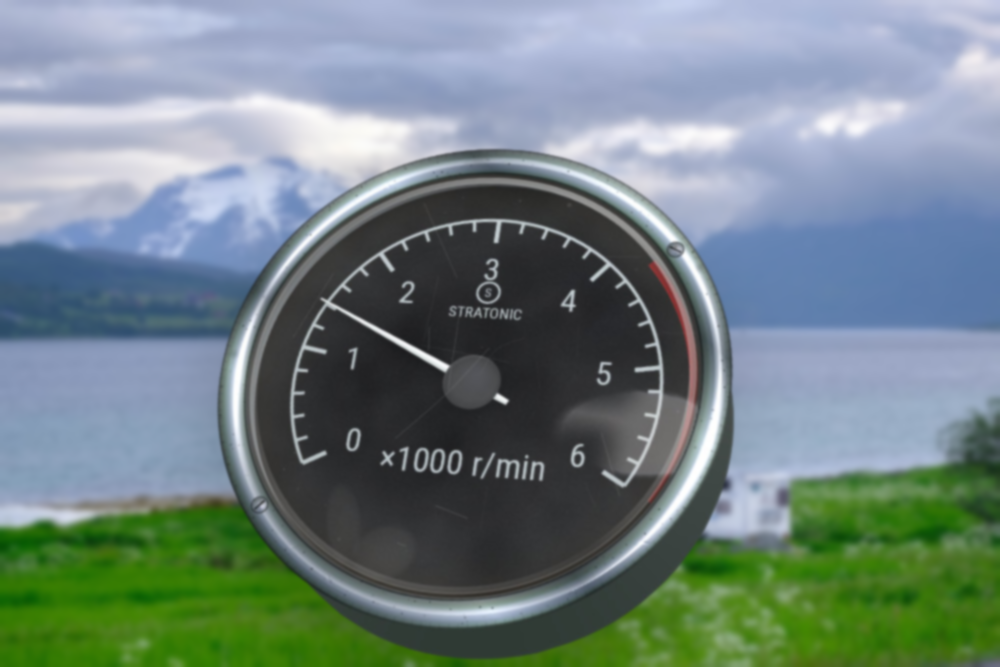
1400 rpm
